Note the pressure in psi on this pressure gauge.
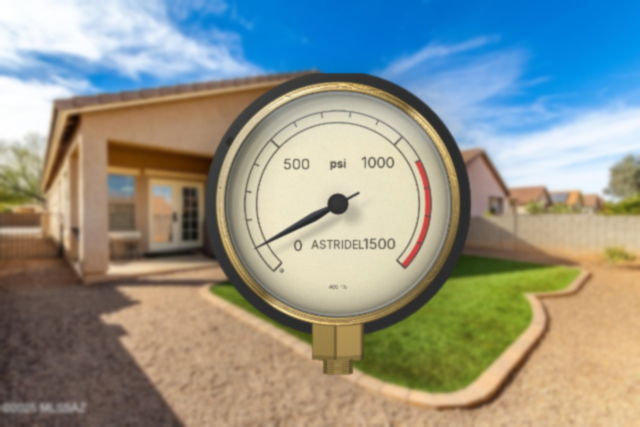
100 psi
